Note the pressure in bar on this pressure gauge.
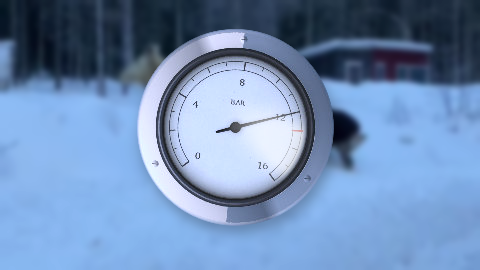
12 bar
